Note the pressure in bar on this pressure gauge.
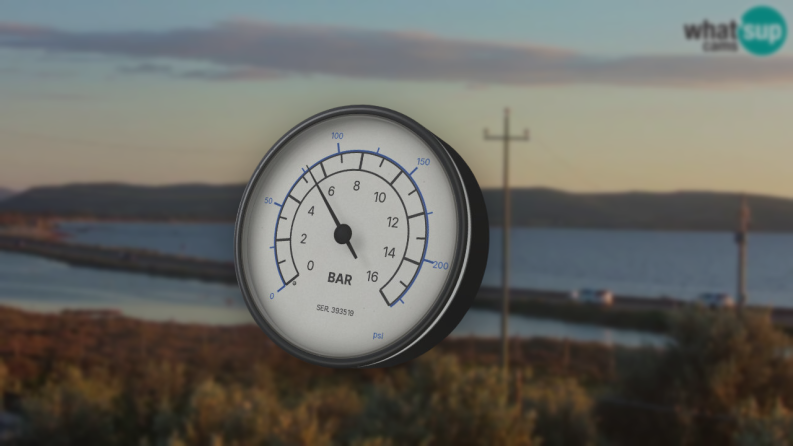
5.5 bar
